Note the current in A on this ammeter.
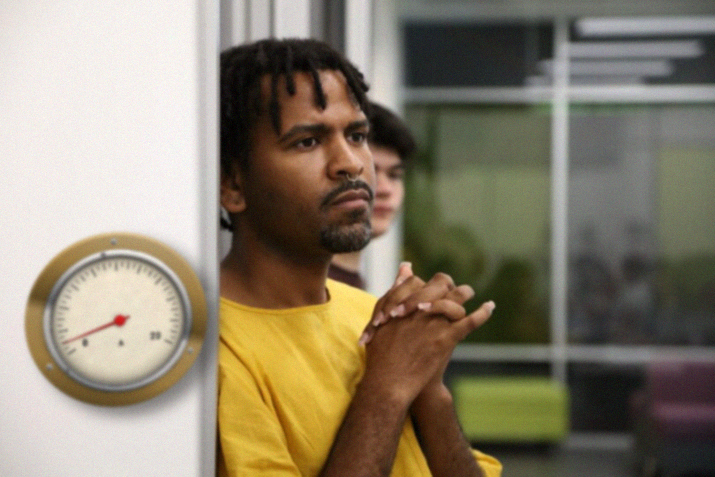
1 A
